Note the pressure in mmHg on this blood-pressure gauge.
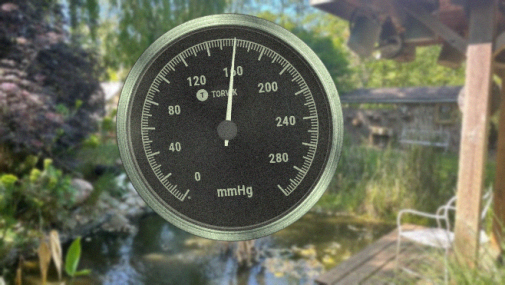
160 mmHg
